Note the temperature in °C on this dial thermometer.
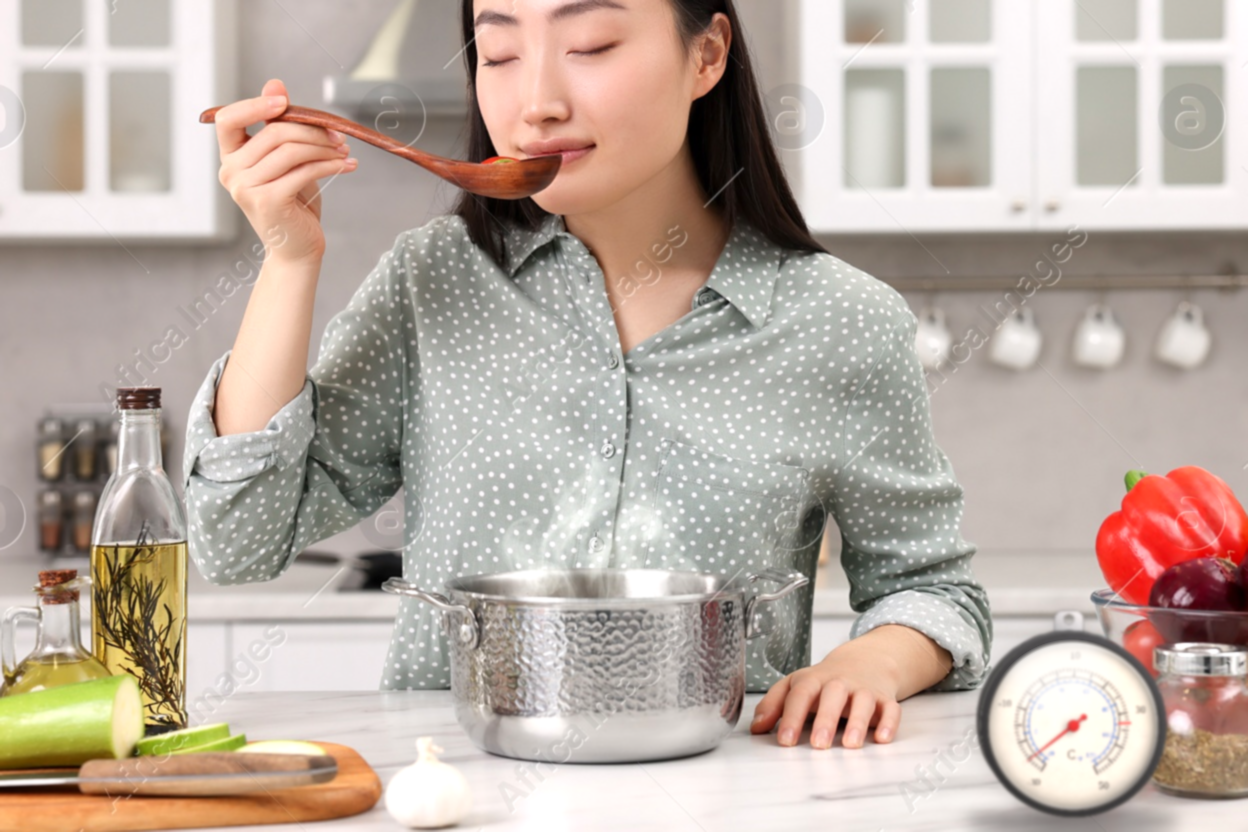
-25 °C
